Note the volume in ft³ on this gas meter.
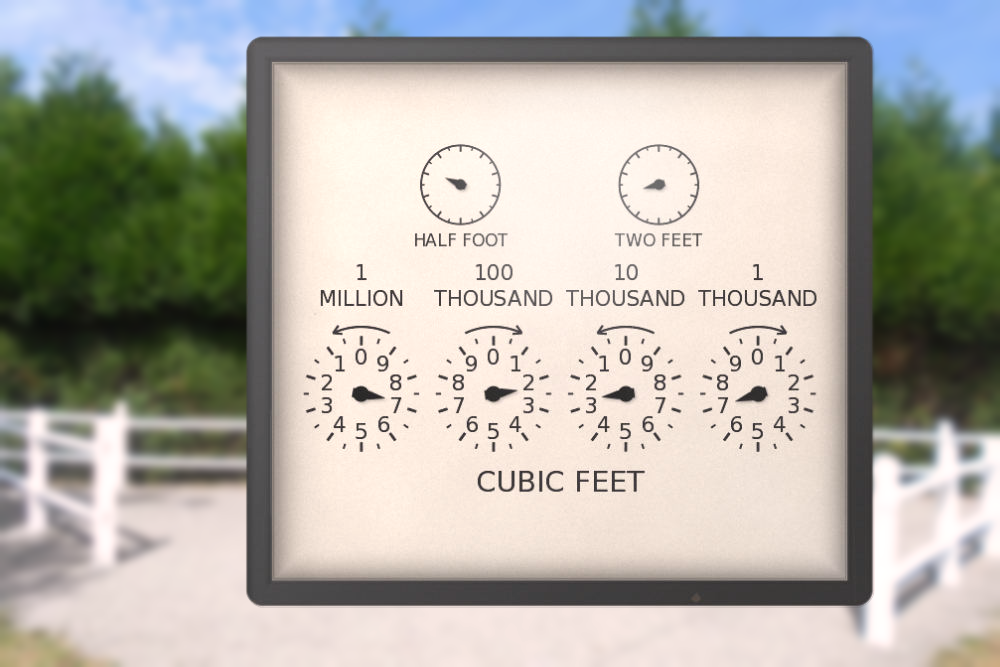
722700 ft³
